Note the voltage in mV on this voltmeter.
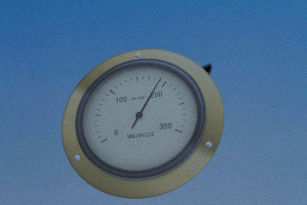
190 mV
